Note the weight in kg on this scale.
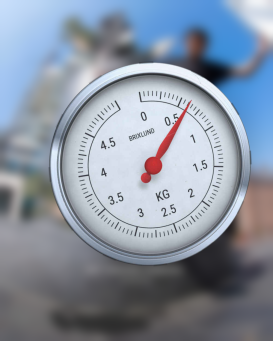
0.6 kg
